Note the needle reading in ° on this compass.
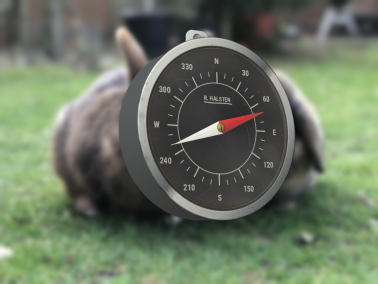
70 °
